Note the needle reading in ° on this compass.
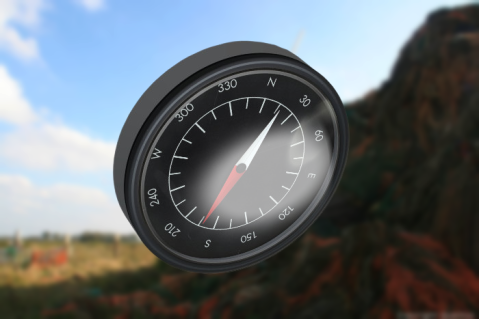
195 °
